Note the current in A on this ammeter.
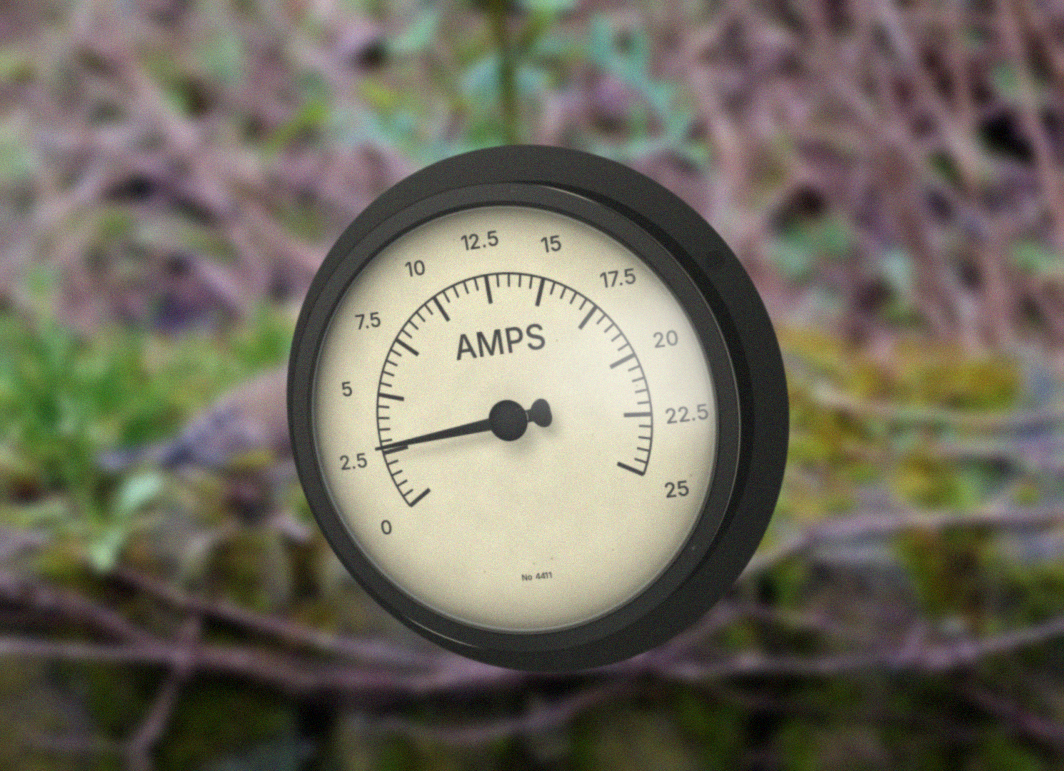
2.75 A
